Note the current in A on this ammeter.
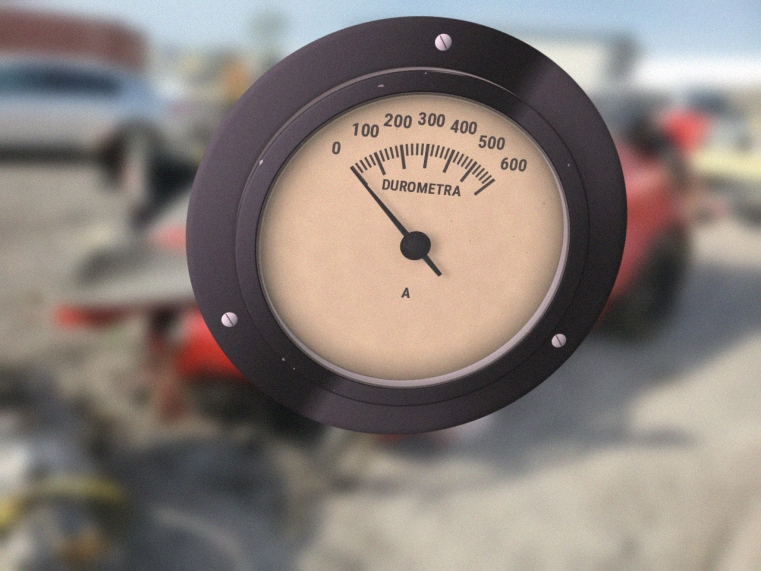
0 A
